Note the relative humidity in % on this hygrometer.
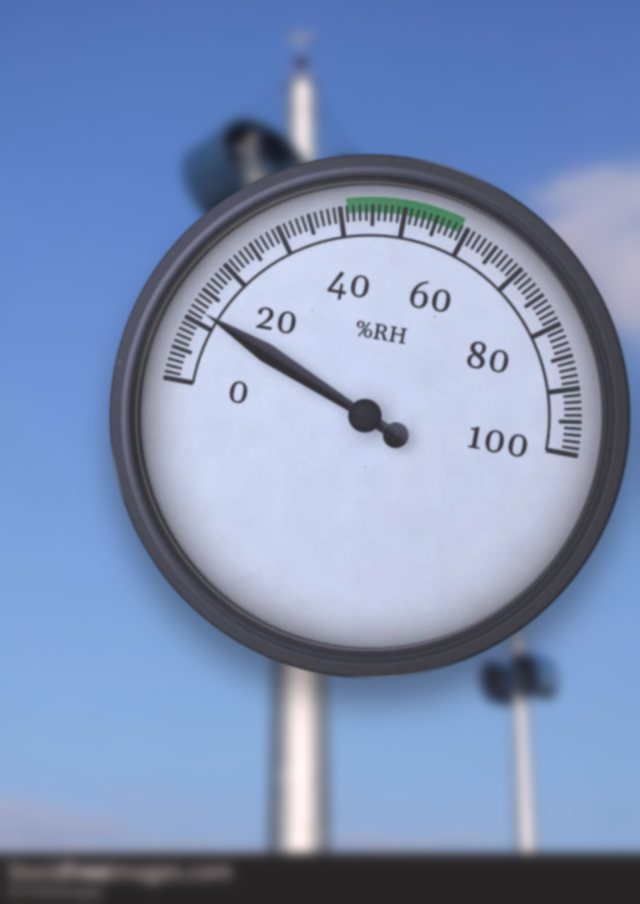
12 %
